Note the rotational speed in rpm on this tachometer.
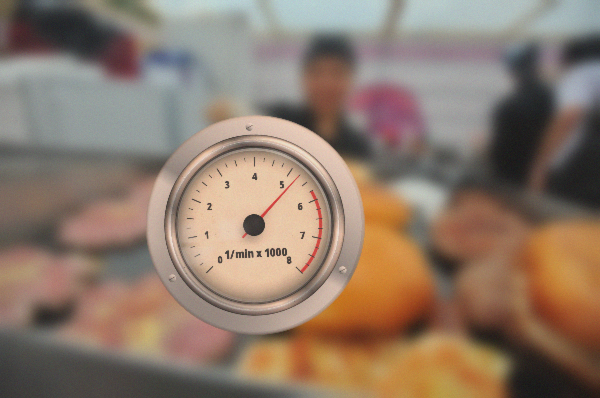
5250 rpm
